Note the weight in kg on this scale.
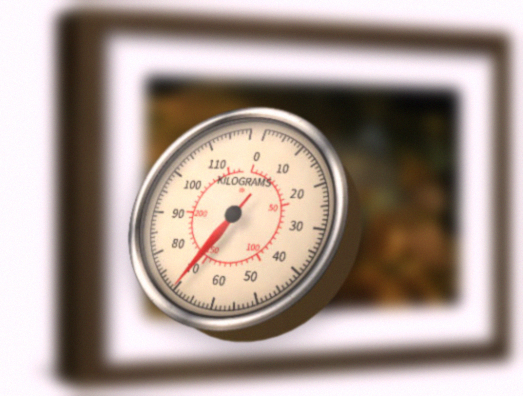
70 kg
